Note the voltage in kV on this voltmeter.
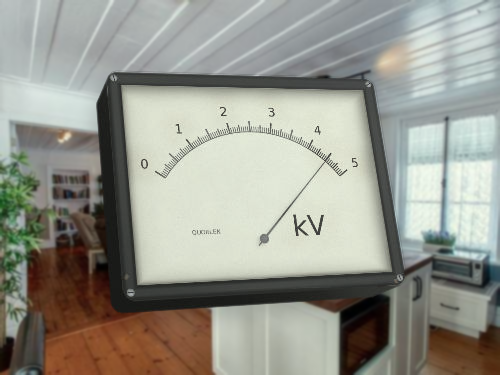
4.5 kV
